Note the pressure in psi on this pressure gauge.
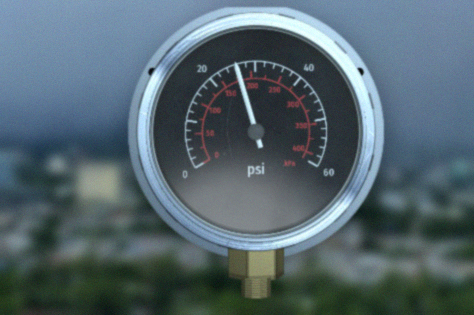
26 psi
